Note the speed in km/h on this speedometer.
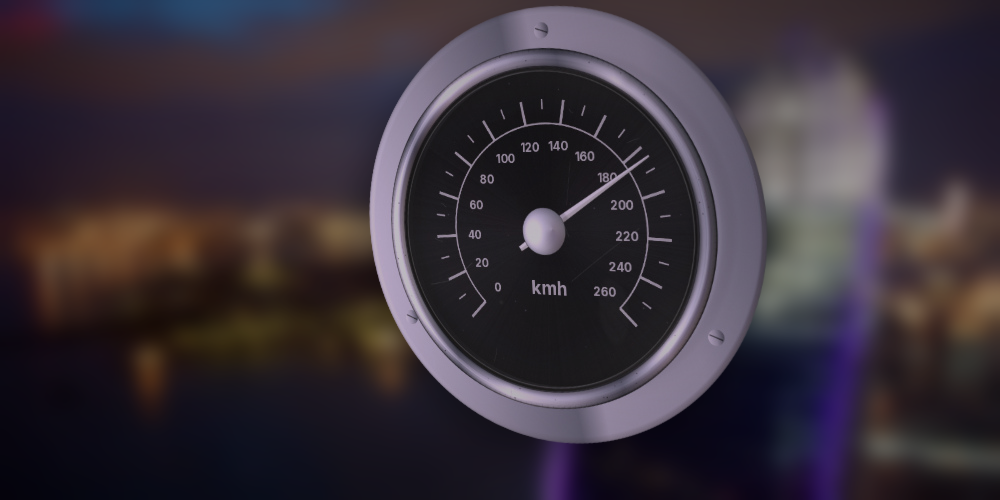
185 km/h
